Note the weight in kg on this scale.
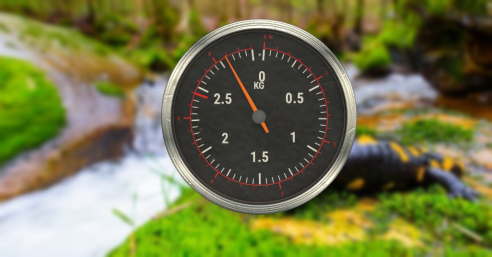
2.8 kg
